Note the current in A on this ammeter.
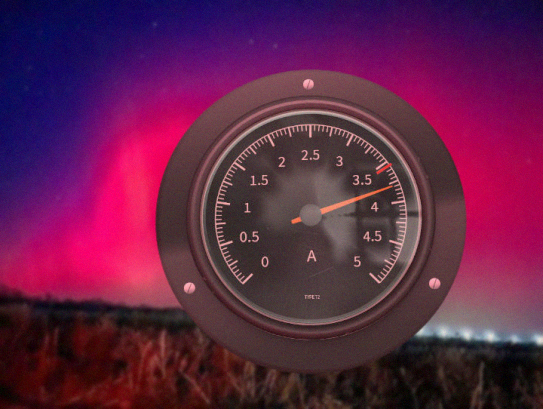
3.8 A
